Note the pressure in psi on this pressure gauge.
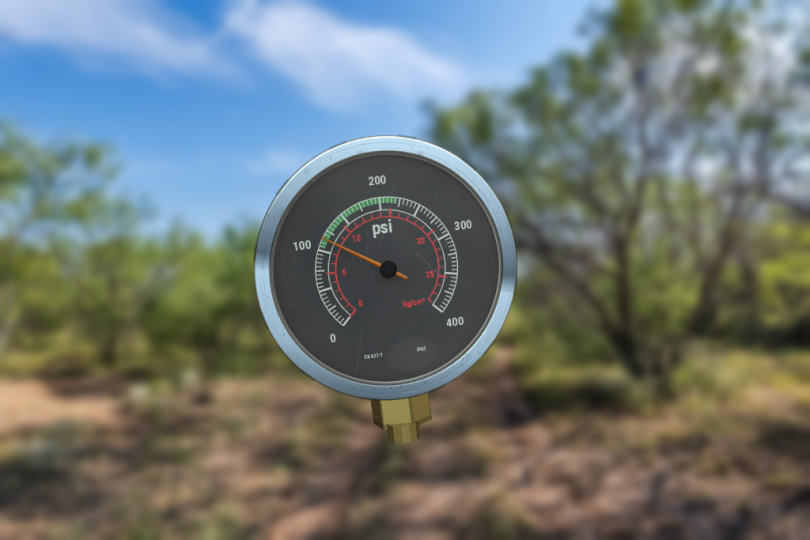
115 psi
